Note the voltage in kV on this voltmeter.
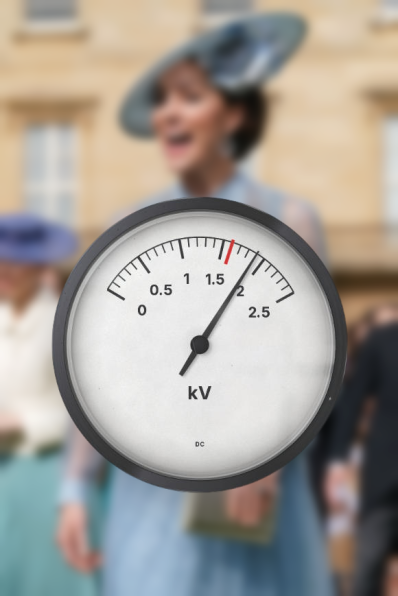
1.9 kV
